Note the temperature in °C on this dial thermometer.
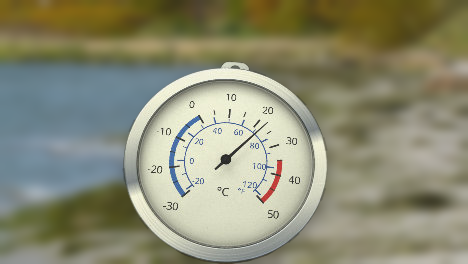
22.5 °C
